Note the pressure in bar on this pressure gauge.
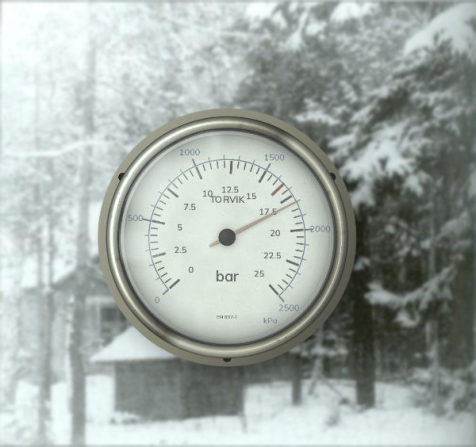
18 bar
